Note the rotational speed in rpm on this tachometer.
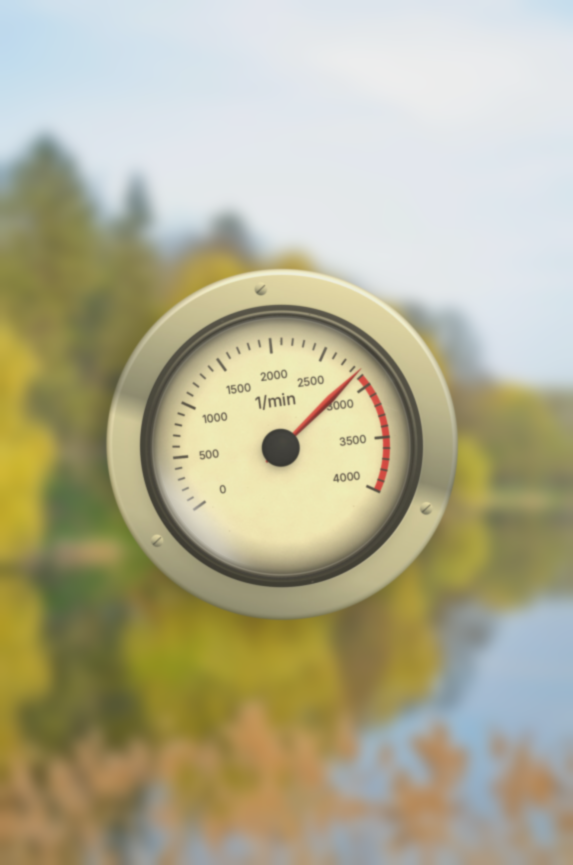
2850 rpm
